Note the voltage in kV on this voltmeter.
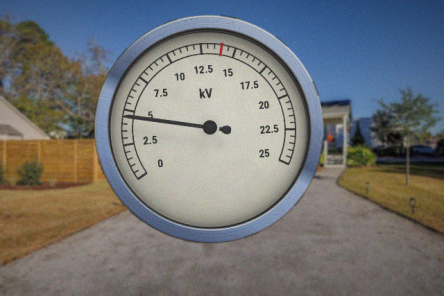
4.5 kV
